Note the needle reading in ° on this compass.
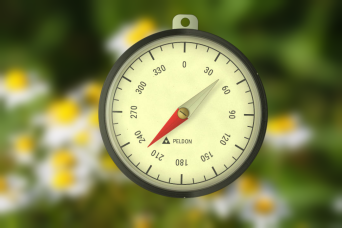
225 °
